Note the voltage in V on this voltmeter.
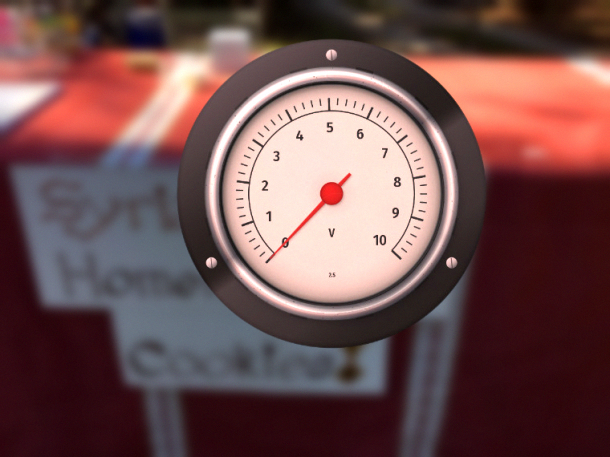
0 V
